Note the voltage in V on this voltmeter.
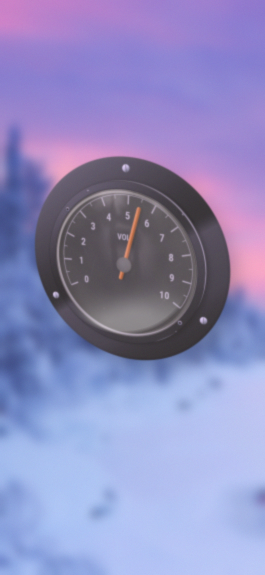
5.5 V
